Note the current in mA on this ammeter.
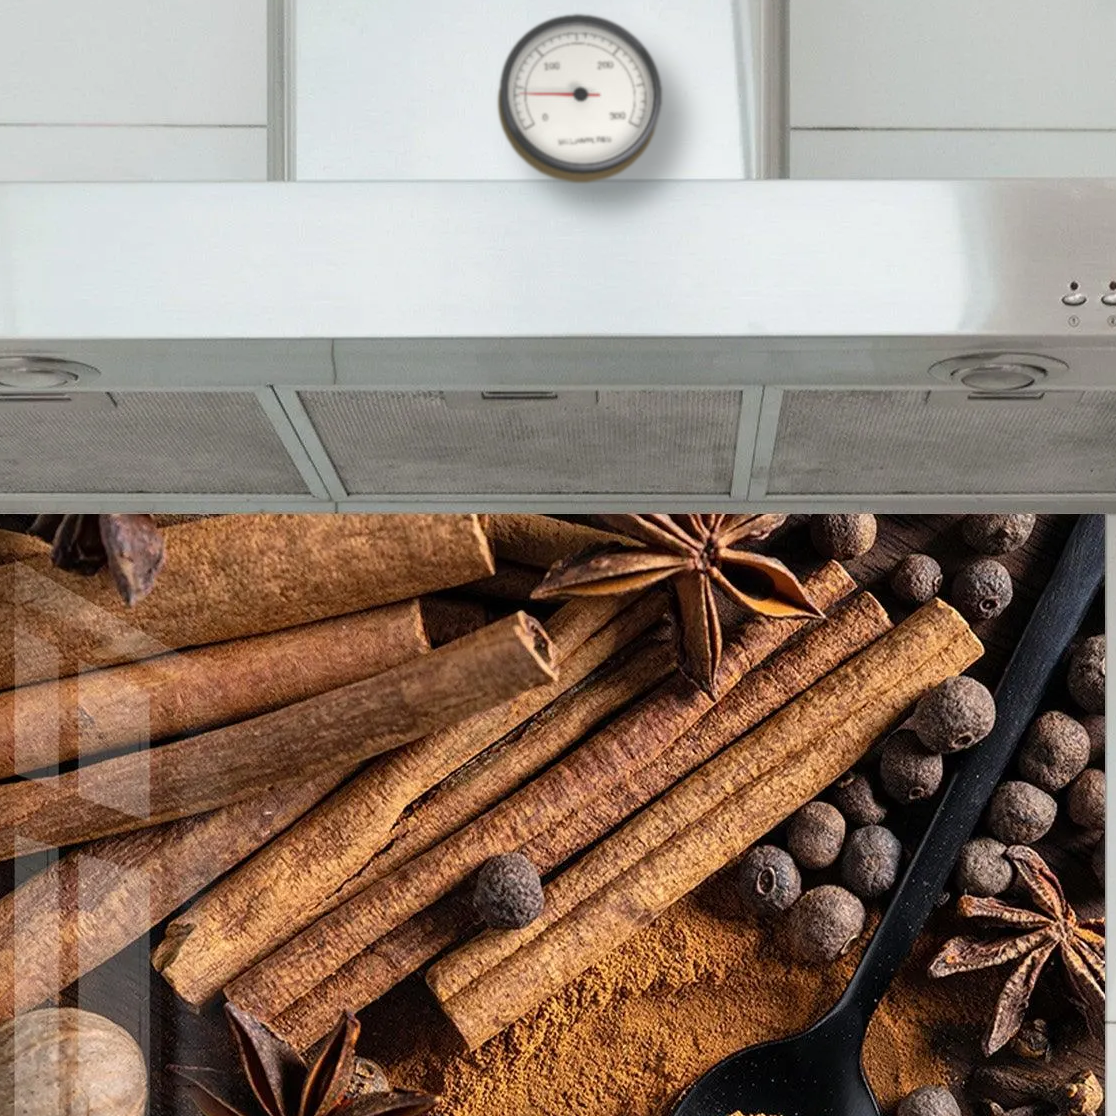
40 mA
